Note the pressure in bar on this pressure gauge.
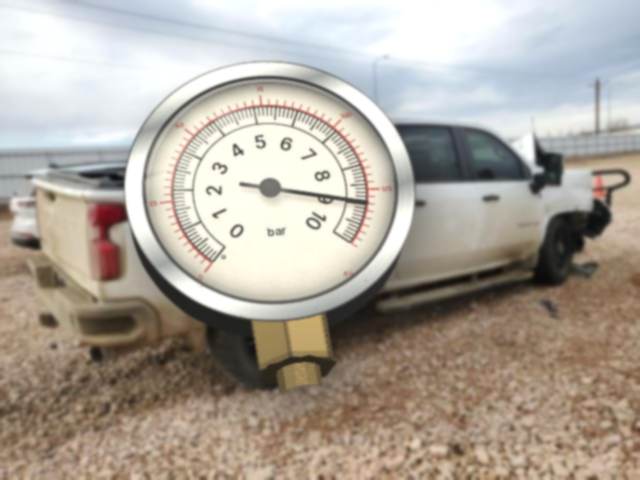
9 bar
